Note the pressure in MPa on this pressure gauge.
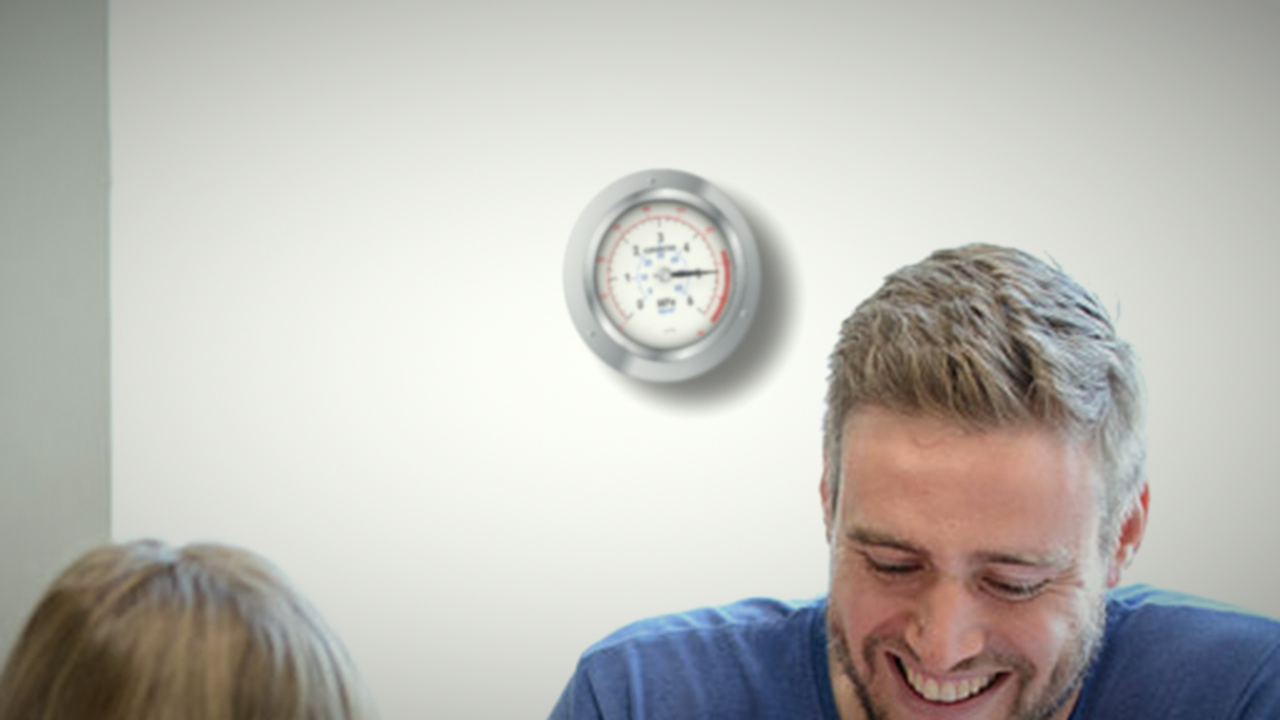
5 MPa
